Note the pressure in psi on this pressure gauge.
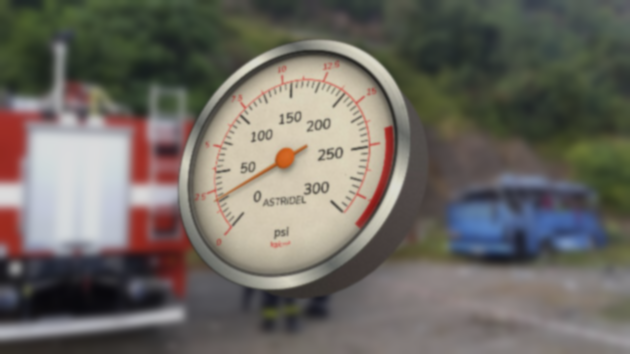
25 psi
